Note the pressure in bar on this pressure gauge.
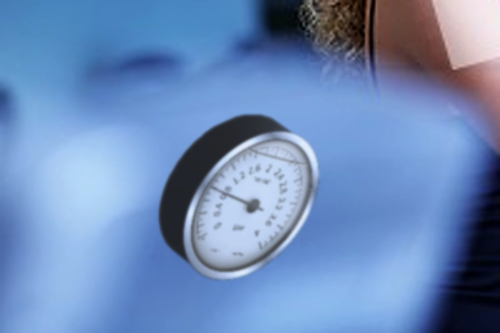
0.8 bar
